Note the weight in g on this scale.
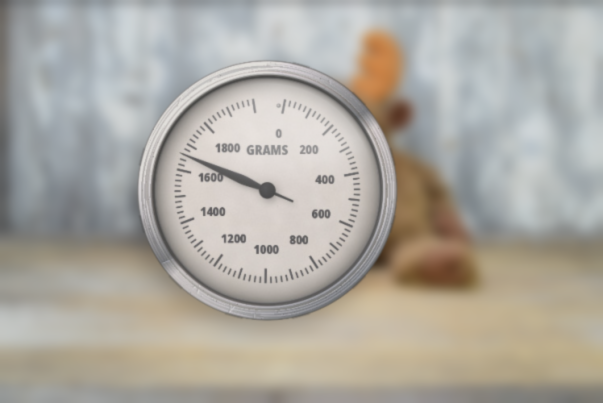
1660 g
